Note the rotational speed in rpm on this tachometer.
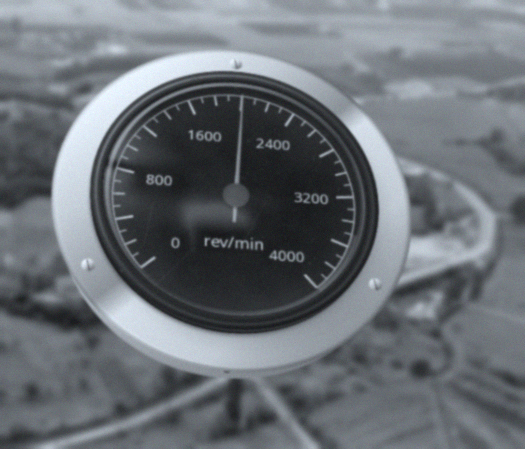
2000 rpm
